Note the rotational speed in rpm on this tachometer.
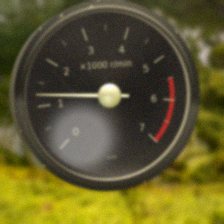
1250 rpm
